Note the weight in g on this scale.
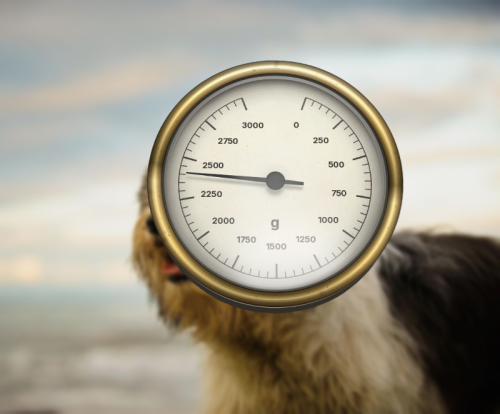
2400 g
